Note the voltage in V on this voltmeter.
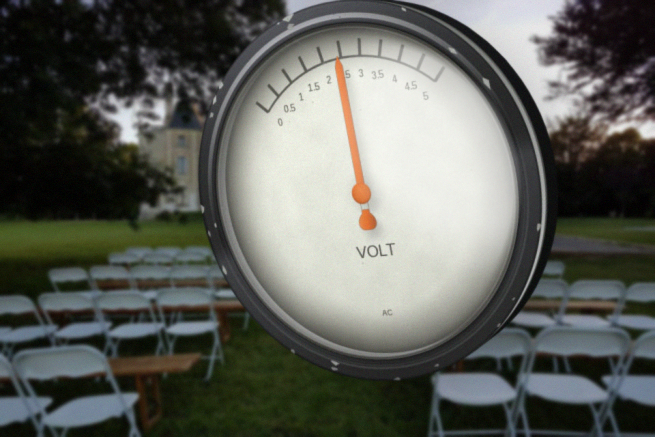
2.5 V
